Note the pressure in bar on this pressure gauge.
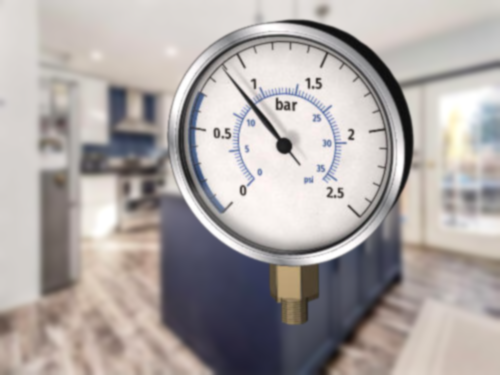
0.9 bar
